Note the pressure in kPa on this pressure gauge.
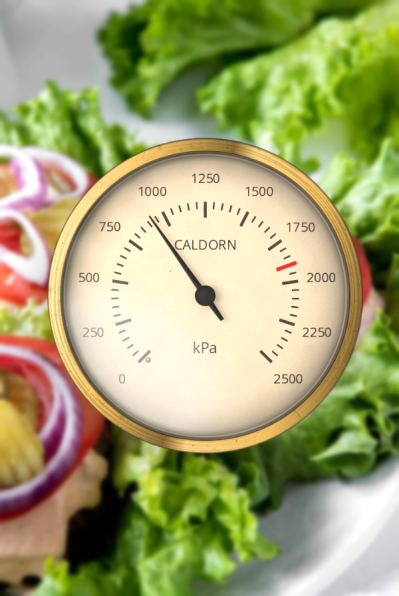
925 kPa
